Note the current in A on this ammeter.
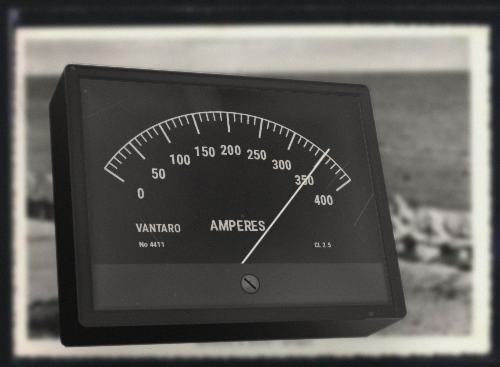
350 A
